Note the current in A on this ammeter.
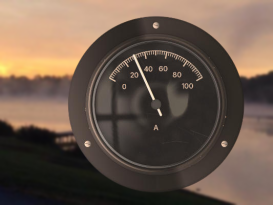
30 A
